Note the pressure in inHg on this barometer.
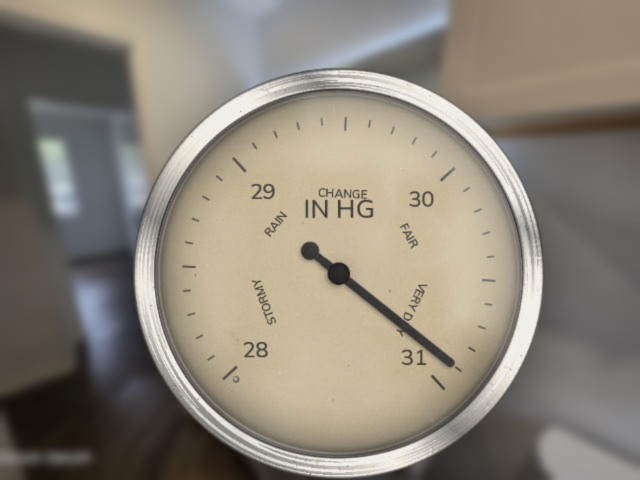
30.9 inHg
